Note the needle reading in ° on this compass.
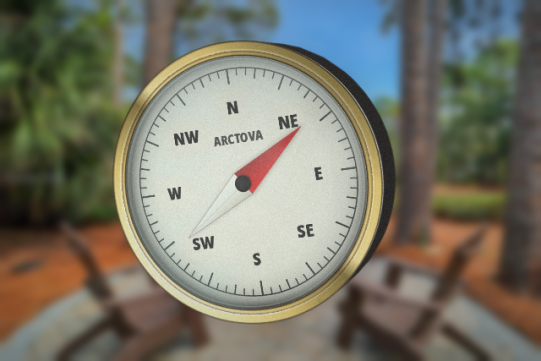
55 °
